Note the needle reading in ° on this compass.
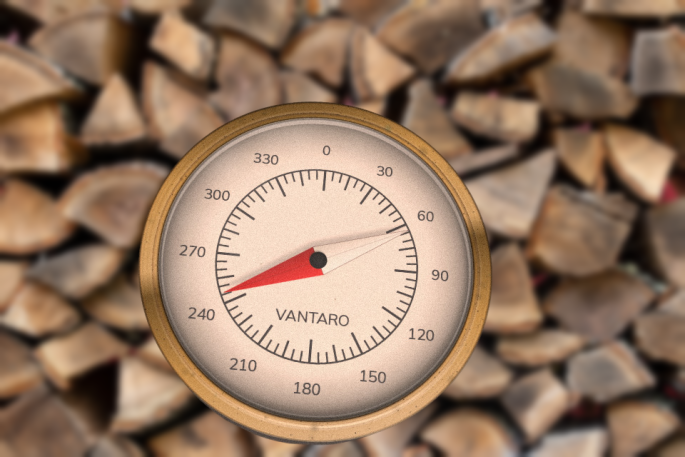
245 °
